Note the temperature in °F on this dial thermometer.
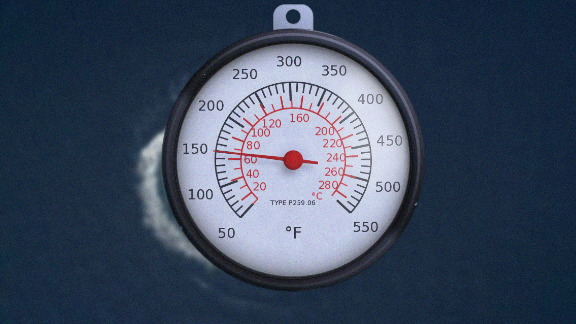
150 °F
